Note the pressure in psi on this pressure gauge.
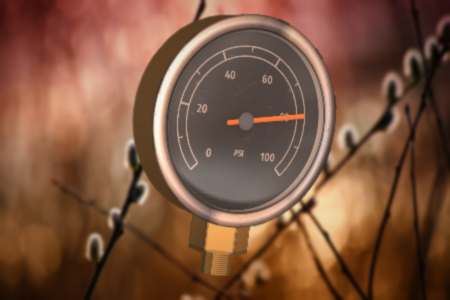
80 psi
